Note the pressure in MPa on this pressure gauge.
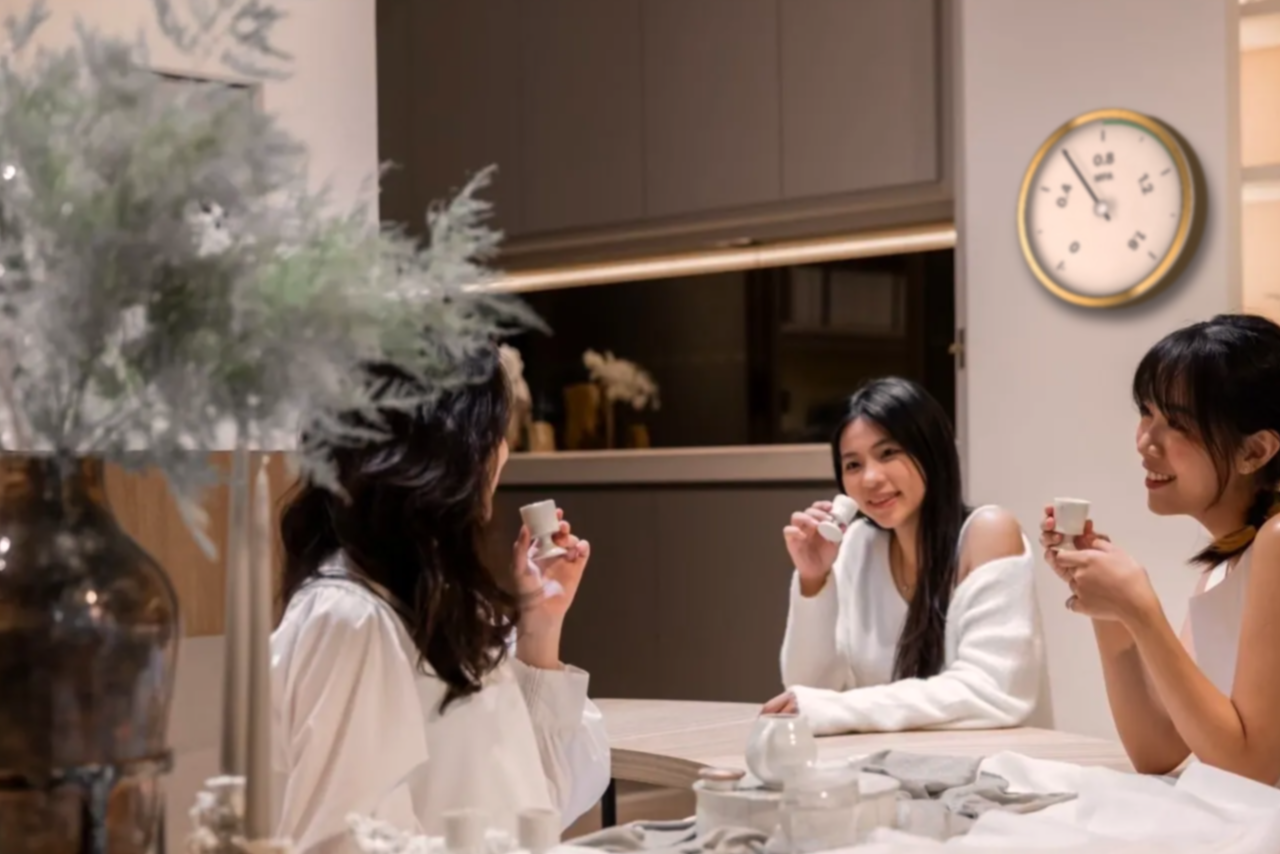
0.6 MPa
